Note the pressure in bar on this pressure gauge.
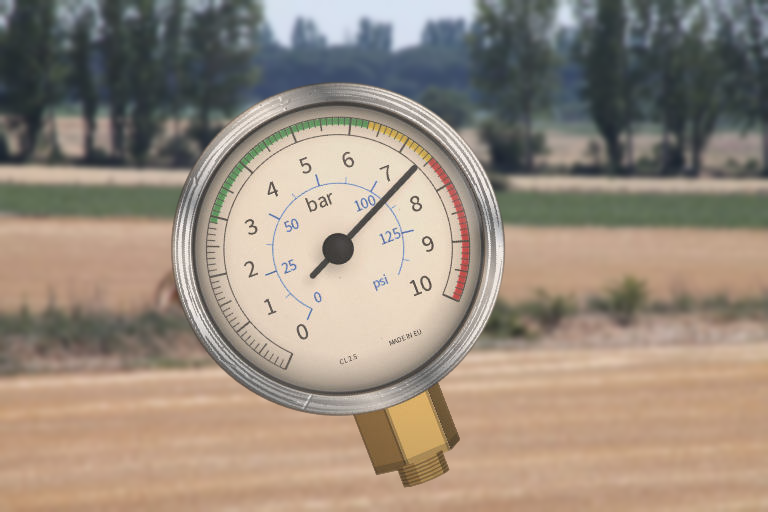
7.4 bar
